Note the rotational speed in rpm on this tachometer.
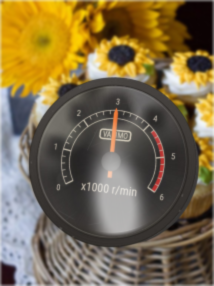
3000 rpm
